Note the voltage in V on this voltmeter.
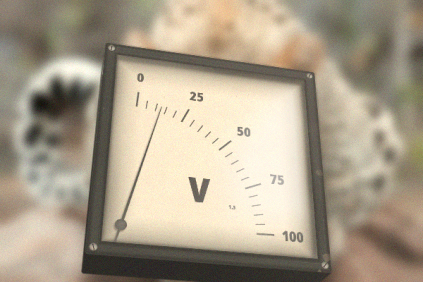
12.5 V
